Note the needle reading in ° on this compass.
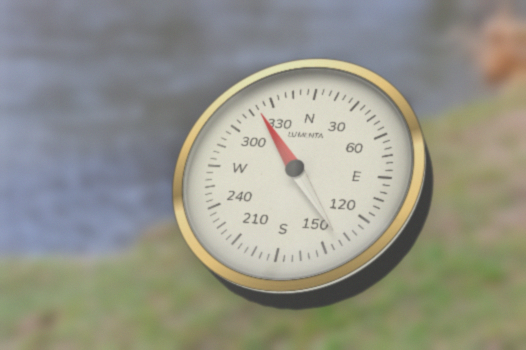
320 °
